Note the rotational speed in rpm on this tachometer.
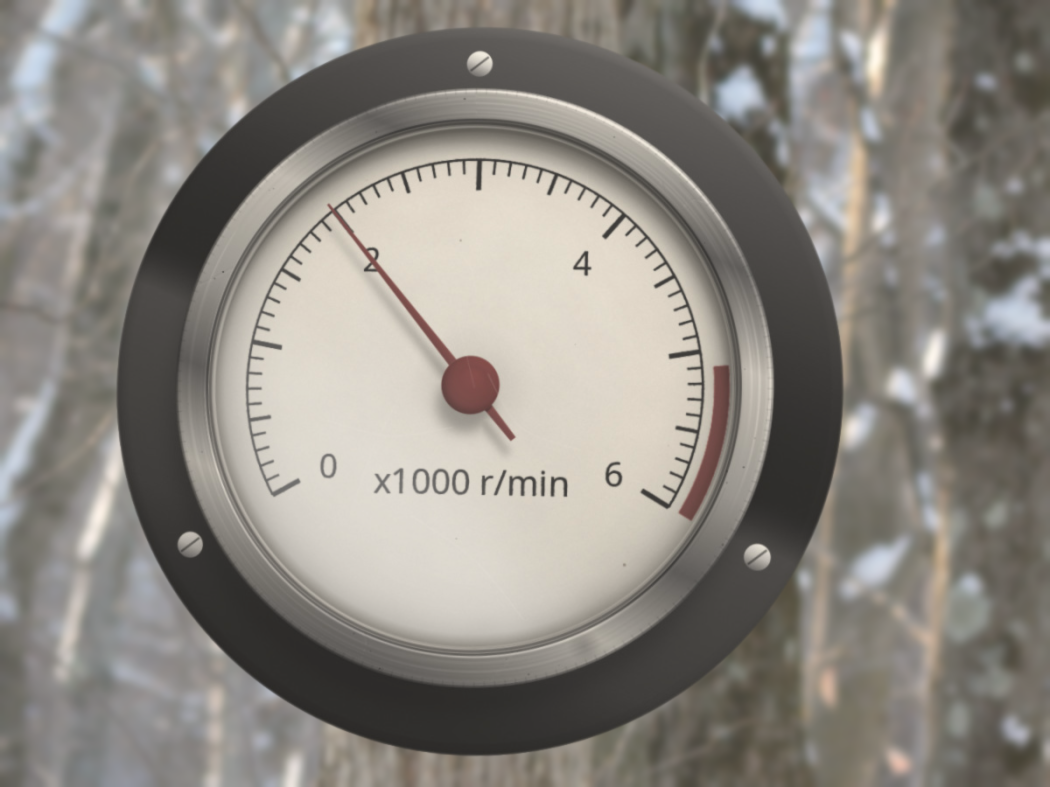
2000 rpm
